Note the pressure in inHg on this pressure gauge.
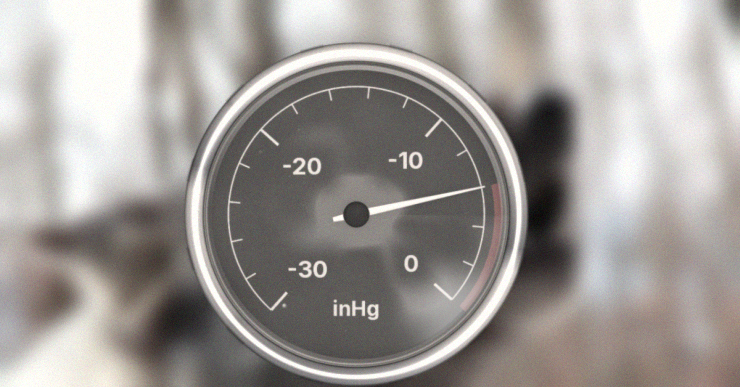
-6 inHg
